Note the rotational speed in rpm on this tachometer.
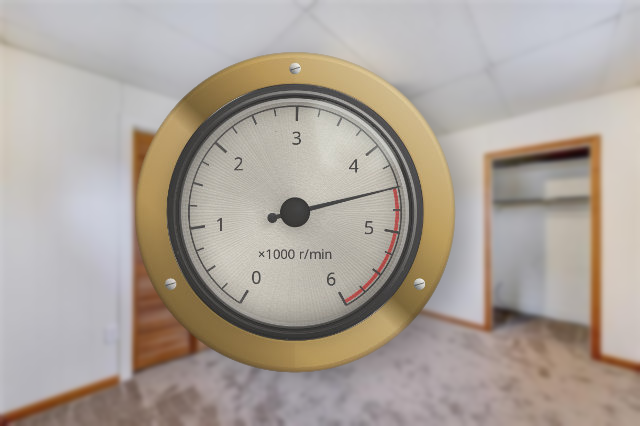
4500 rpm
